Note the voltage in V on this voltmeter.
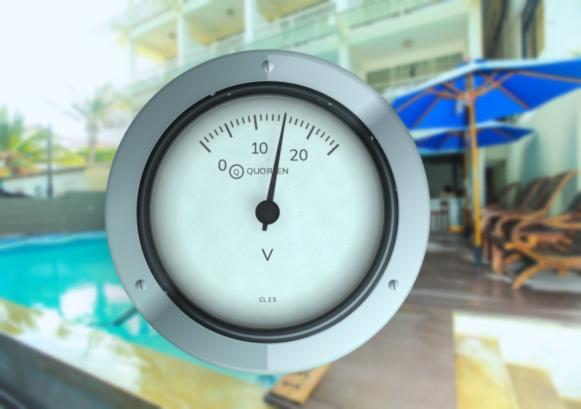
15 V
